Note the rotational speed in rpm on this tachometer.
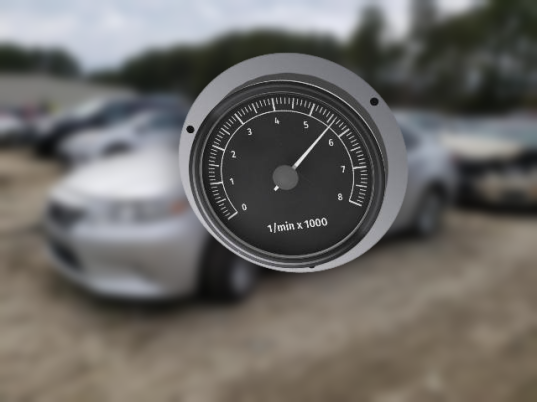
5600 rpm
